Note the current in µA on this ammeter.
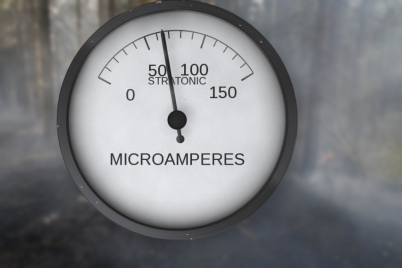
65 µA
